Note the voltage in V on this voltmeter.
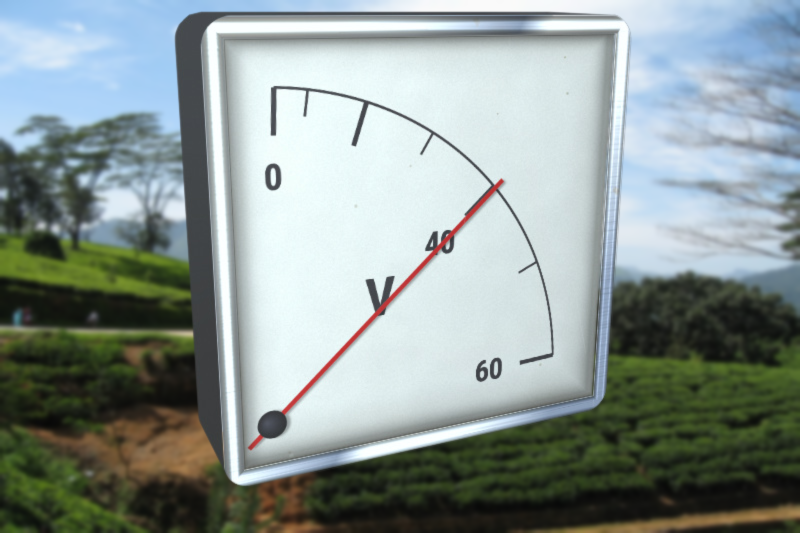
40 V
